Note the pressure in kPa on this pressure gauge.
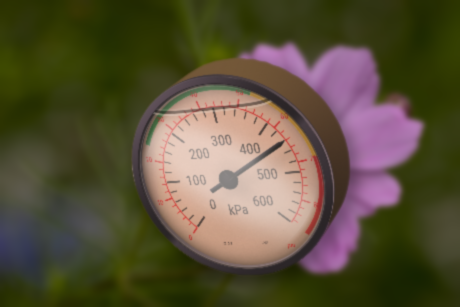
440 kPa
